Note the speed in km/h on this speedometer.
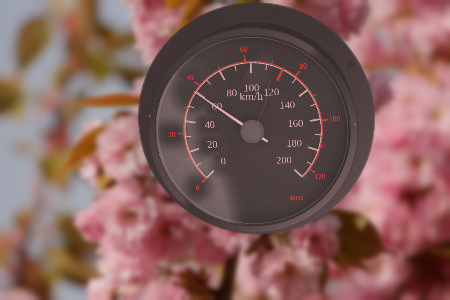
60 km/h
